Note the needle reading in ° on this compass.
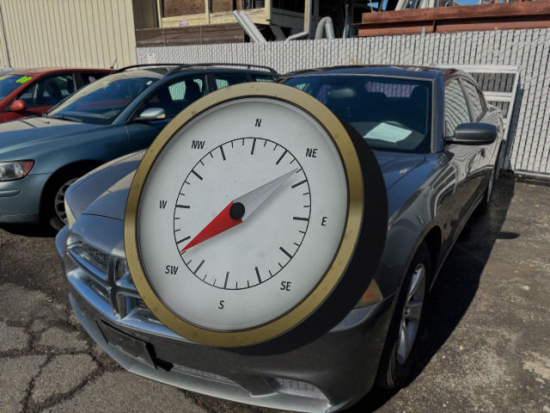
230 °
